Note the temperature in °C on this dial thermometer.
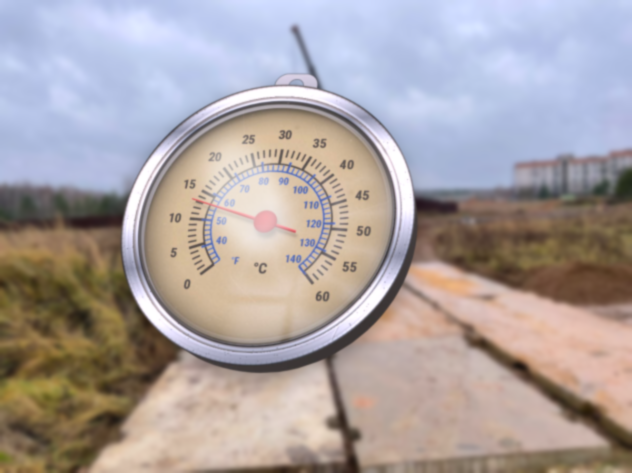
13 °C
